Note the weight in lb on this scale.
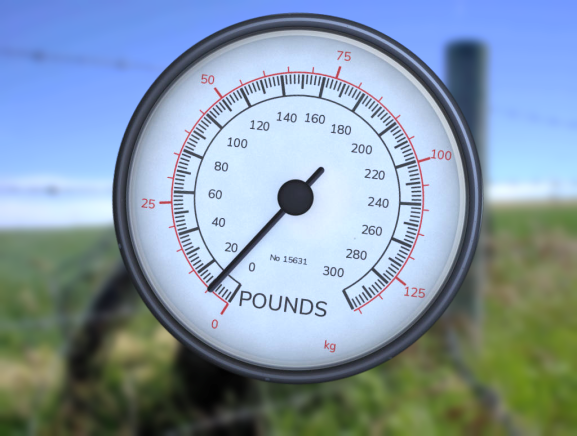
10 lb
